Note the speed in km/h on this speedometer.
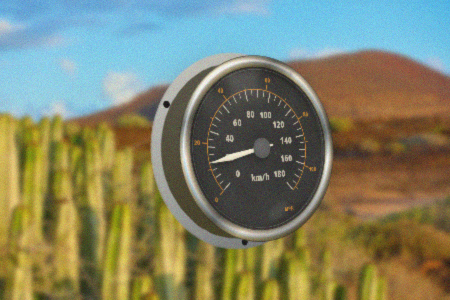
20 km/h
